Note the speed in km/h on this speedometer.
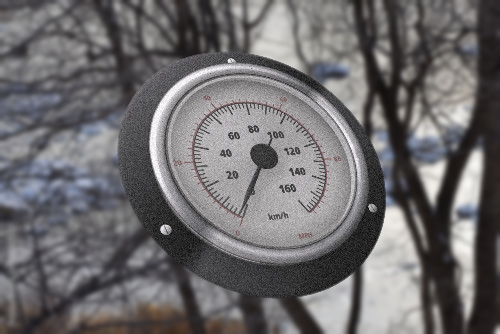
2 km/h
